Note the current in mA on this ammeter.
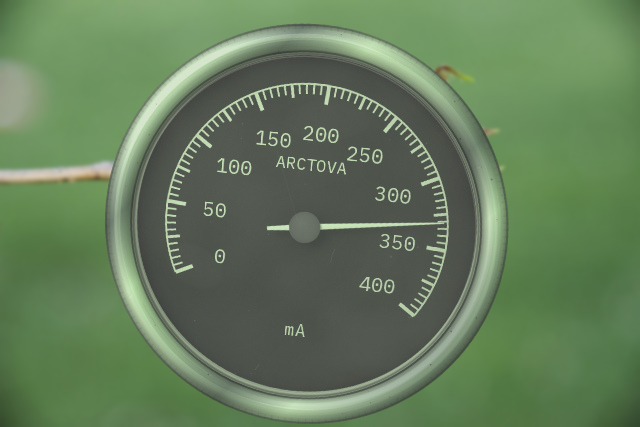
330 mA
